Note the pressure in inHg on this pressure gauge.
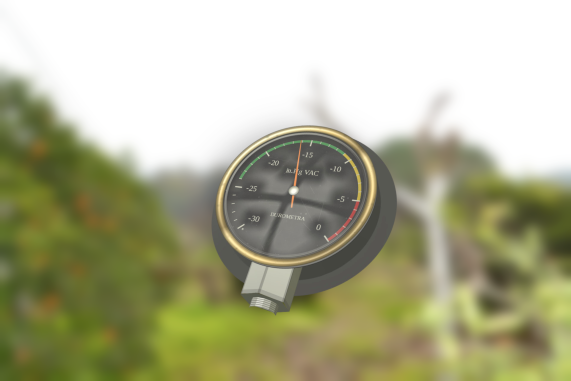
-16 inHg
